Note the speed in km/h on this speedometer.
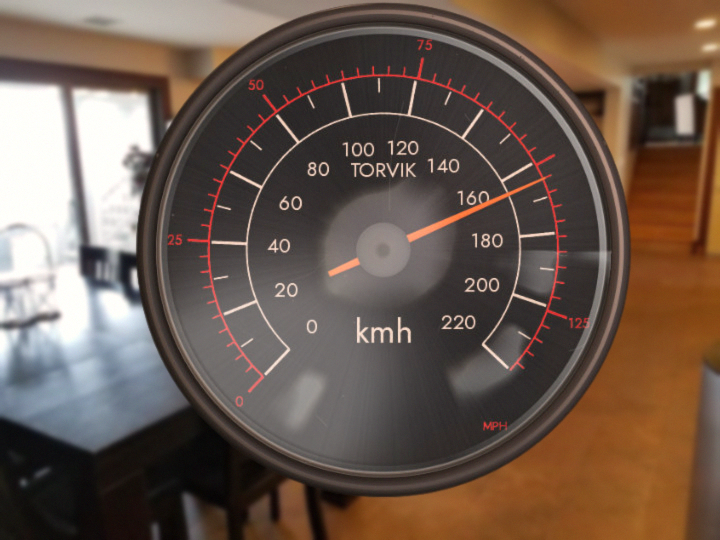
165 km/h
